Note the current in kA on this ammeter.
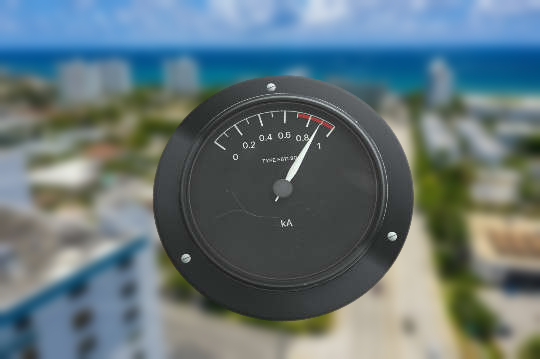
0.9 kA
